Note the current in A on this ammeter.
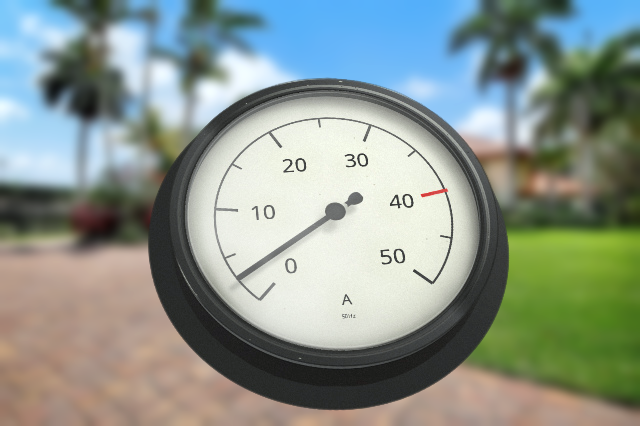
2.5 A
